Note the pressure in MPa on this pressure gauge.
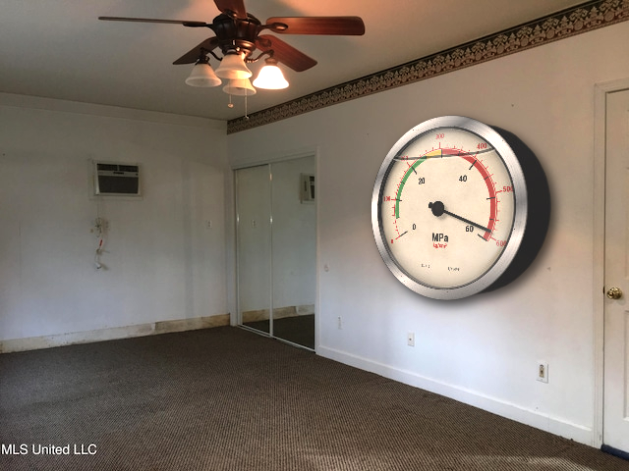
57.5 MPa
